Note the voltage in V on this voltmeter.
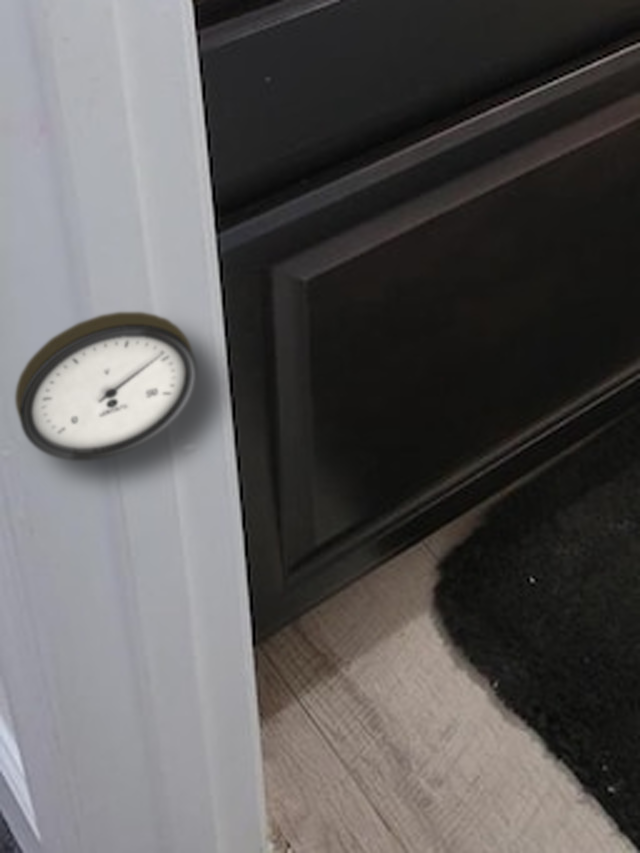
38 V
